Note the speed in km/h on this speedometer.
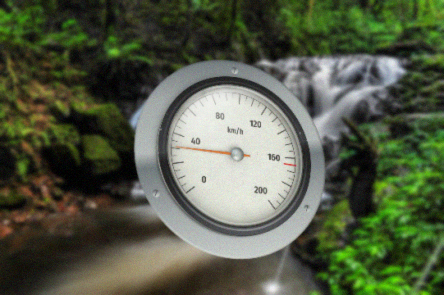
30 km/h
